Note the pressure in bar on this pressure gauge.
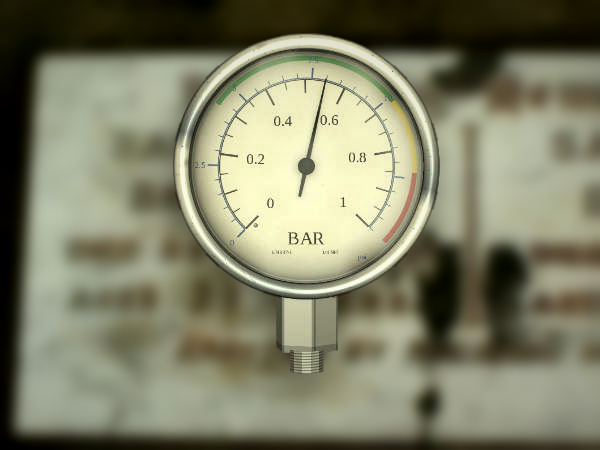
0.55 bar
